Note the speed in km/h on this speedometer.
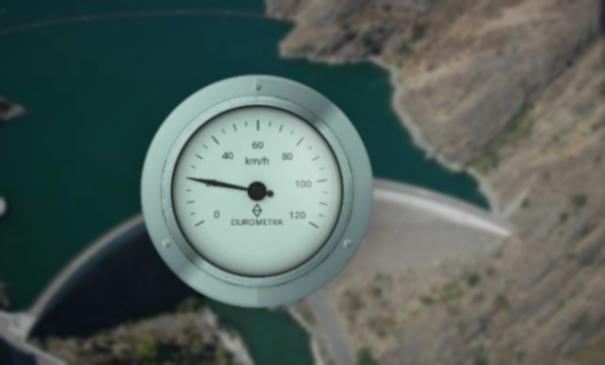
20 km/h
